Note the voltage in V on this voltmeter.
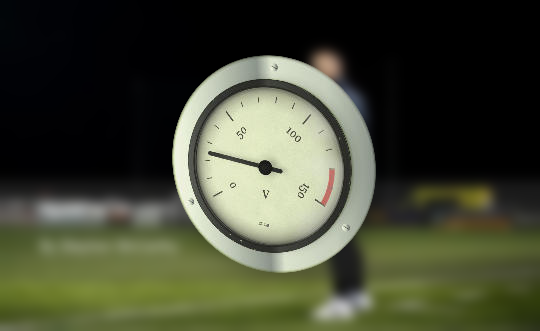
25 V
